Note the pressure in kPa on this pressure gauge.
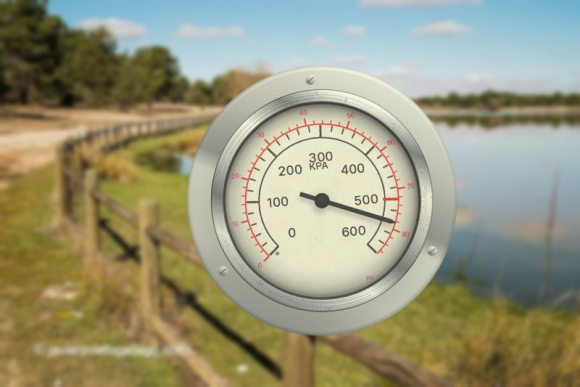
540 kPa
